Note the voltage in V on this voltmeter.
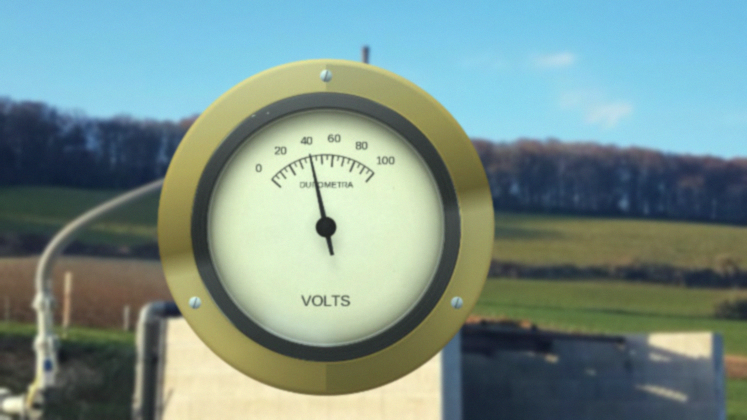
40 V
